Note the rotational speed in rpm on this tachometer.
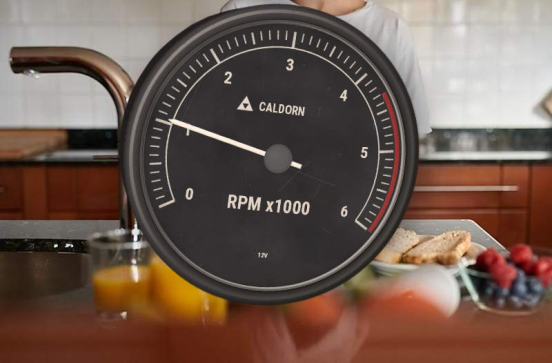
1050 rpm
